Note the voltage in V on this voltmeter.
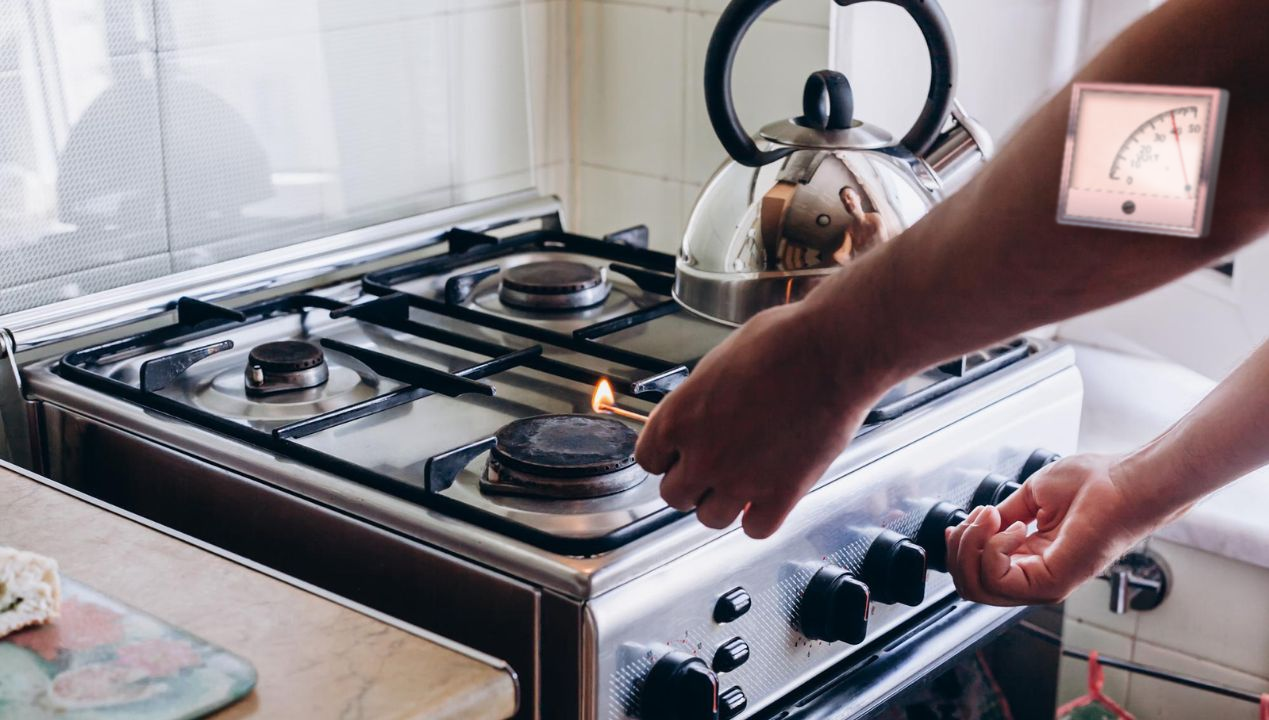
40 V
